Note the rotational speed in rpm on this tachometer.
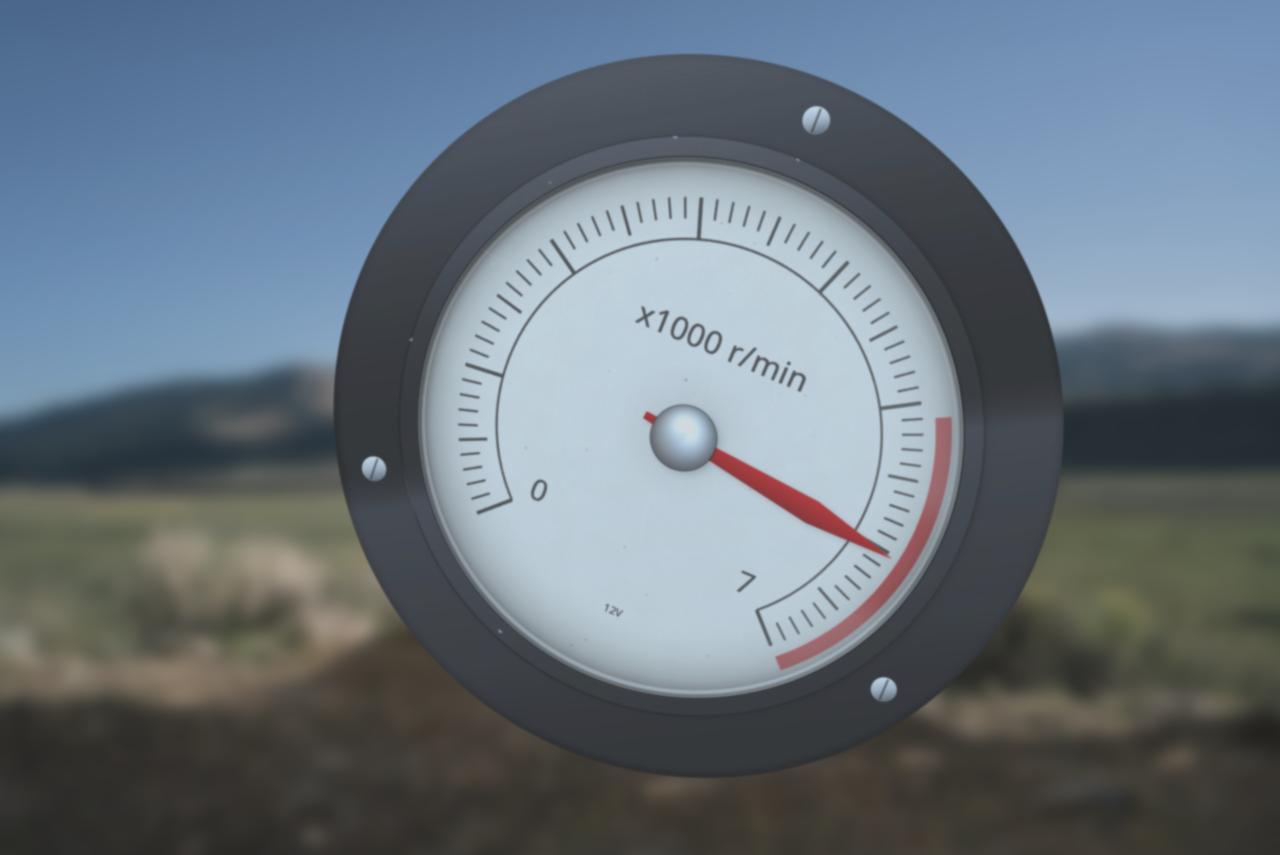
6000 rpm
